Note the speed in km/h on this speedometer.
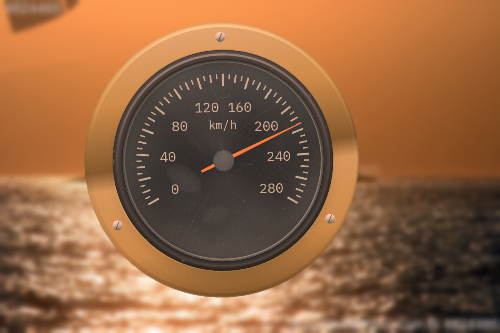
215 km/h
